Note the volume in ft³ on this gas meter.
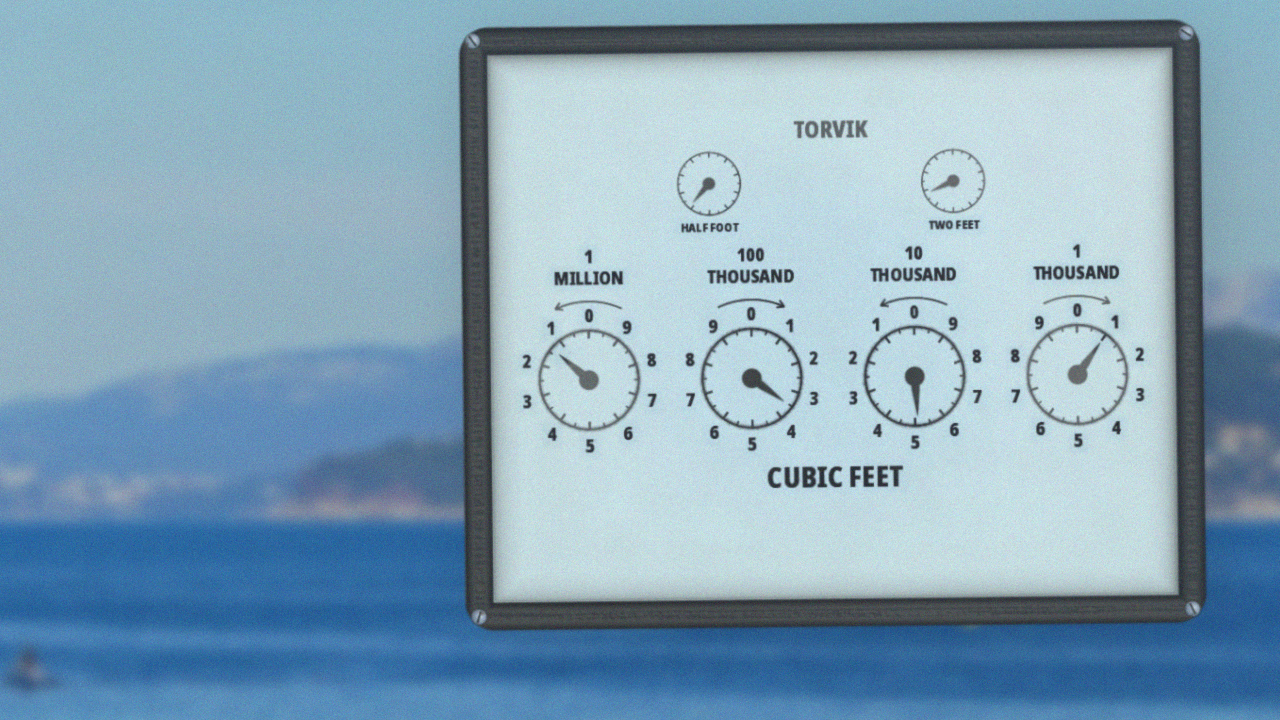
135100 ft³
